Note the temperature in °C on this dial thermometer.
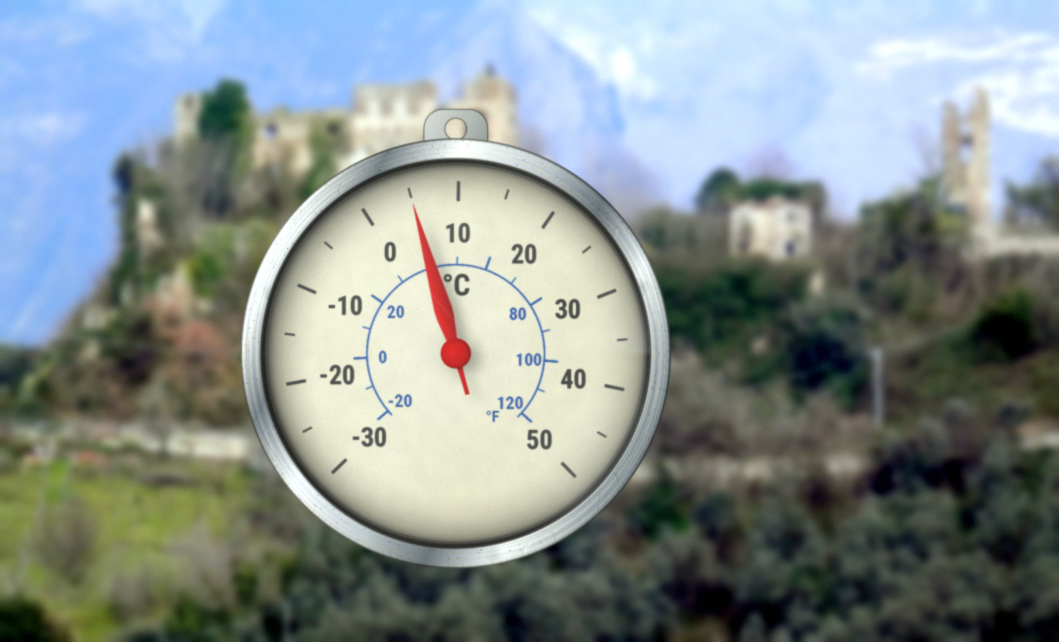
5 °C
